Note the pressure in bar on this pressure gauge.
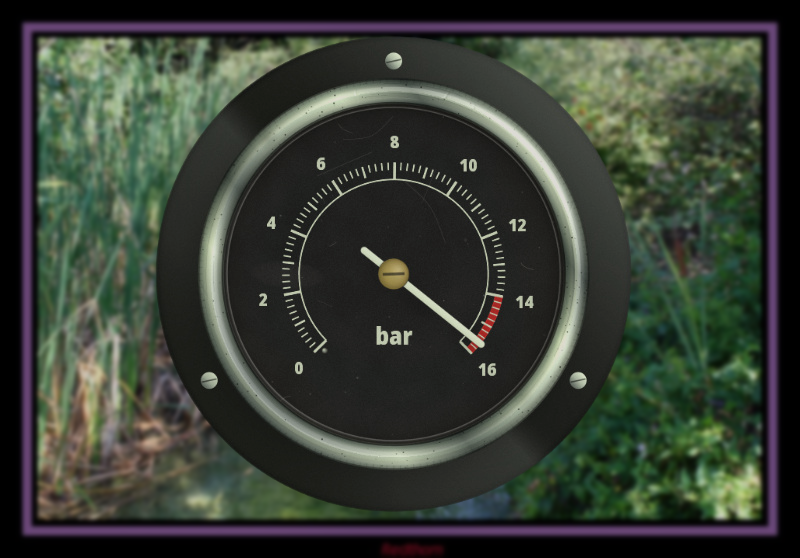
15.6 bar
